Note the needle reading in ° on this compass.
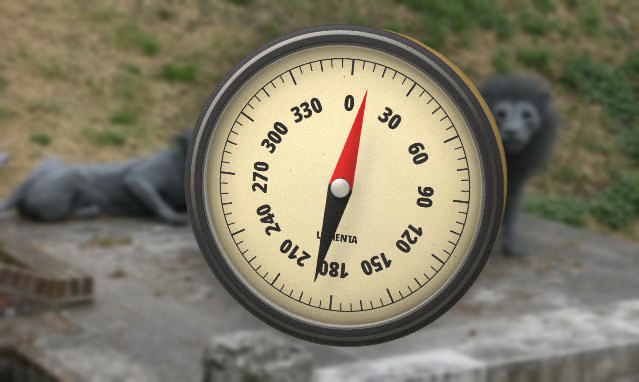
10 °
